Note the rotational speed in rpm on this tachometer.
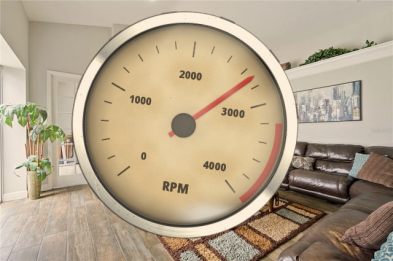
2700 rpm
